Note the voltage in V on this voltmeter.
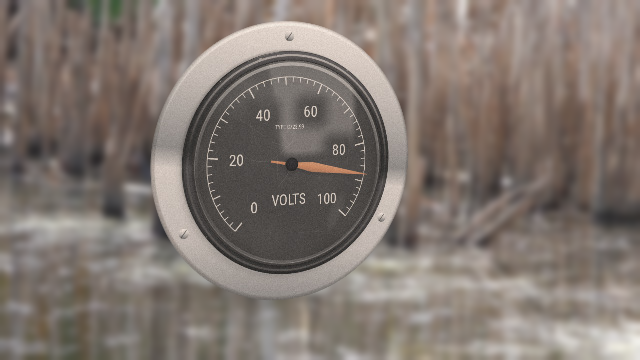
88 V
